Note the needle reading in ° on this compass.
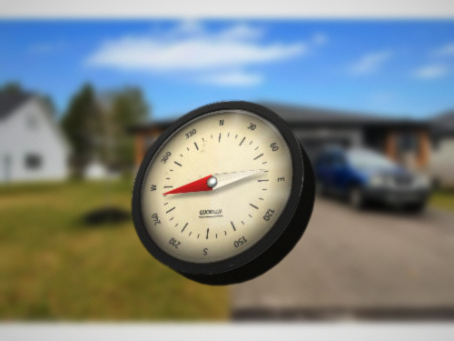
260 °
